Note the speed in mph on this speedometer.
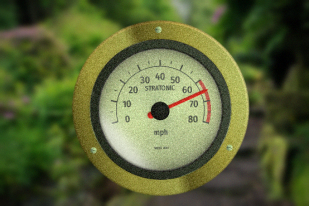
65 mph
